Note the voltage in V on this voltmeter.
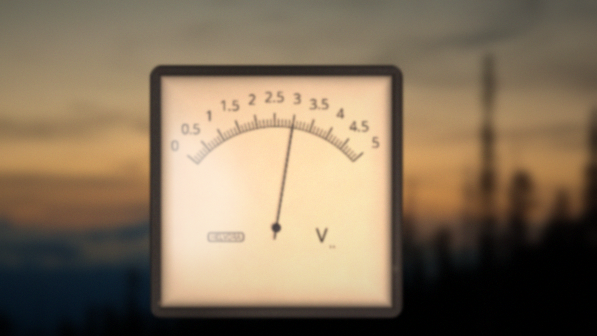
3 V
